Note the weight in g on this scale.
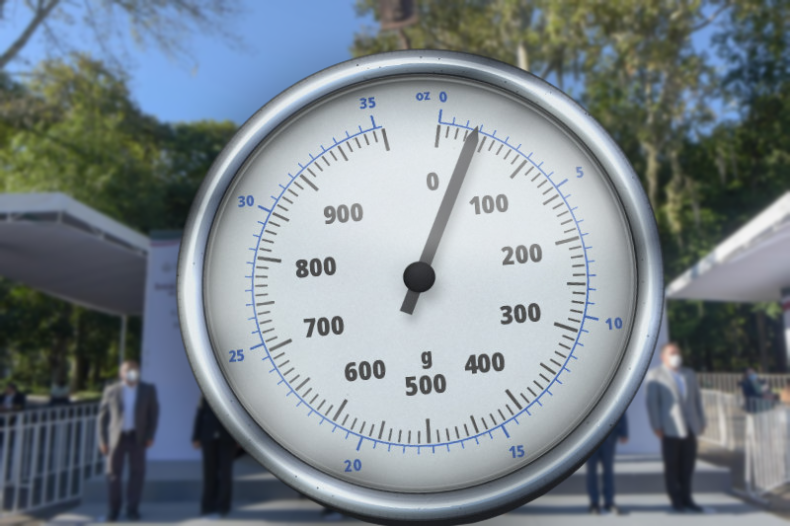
40 g
